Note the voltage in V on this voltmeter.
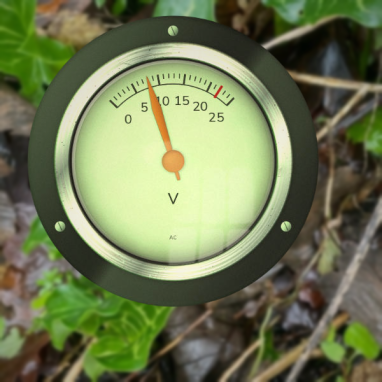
8 V
